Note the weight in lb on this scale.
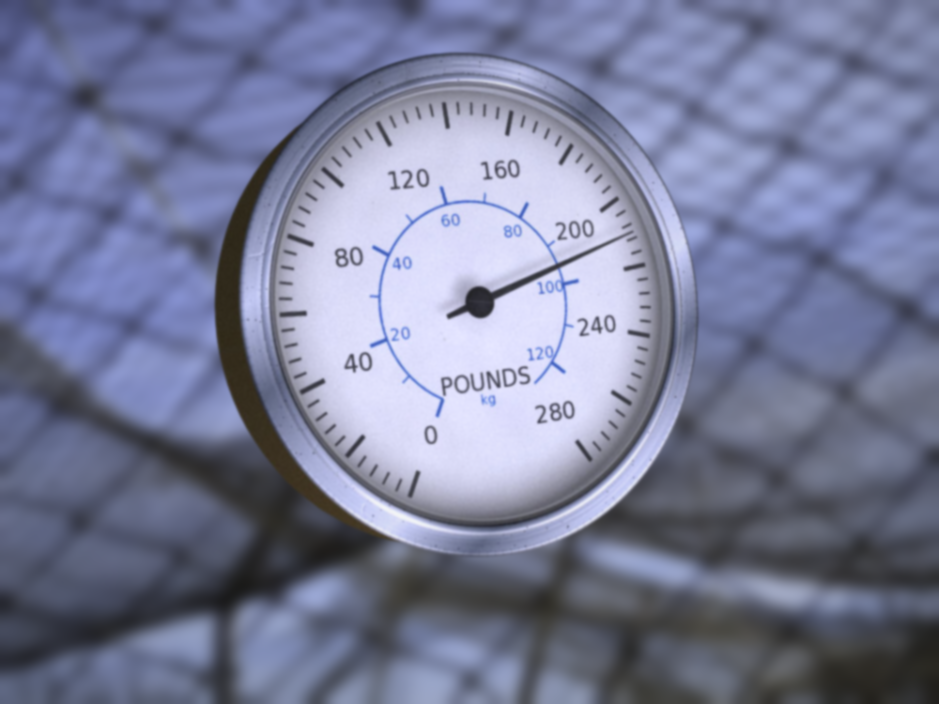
210 lb
